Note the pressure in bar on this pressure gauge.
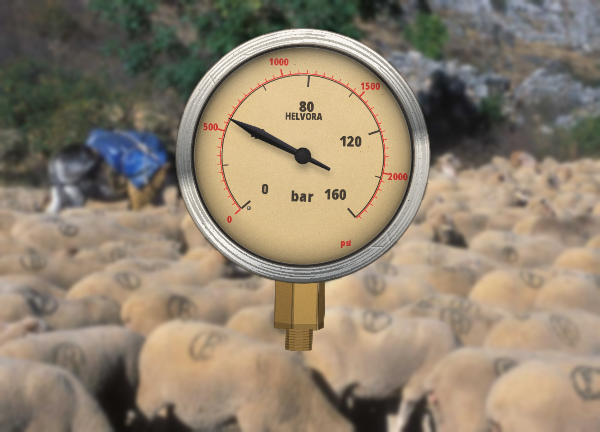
40 bar
